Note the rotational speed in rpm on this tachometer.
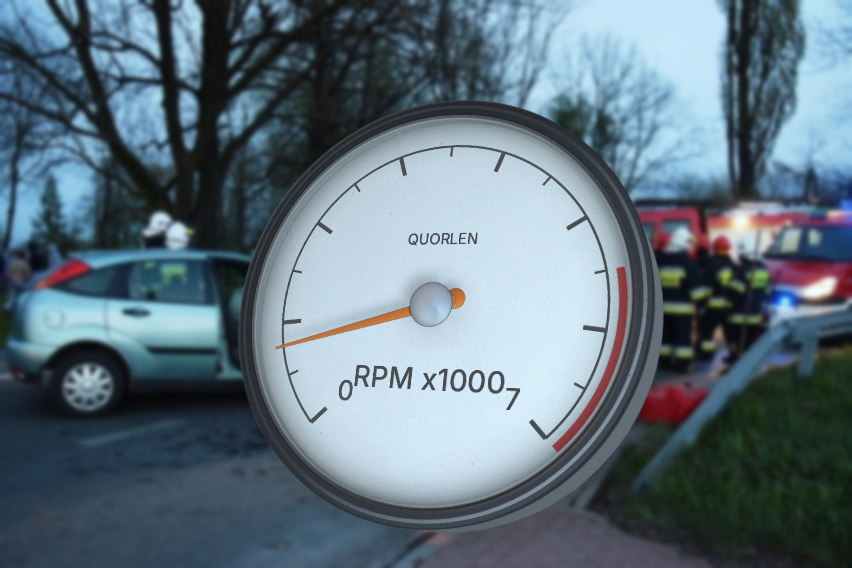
750 rpm
